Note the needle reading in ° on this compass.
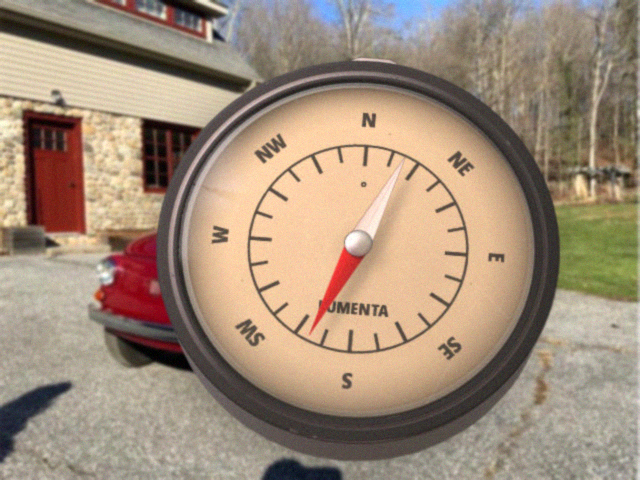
202.5 °
